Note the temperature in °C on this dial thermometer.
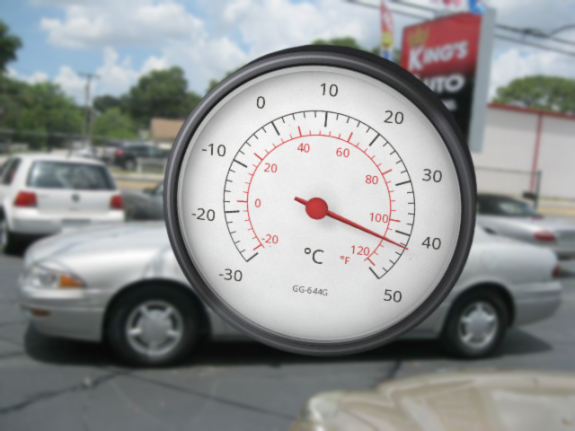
42 °C
